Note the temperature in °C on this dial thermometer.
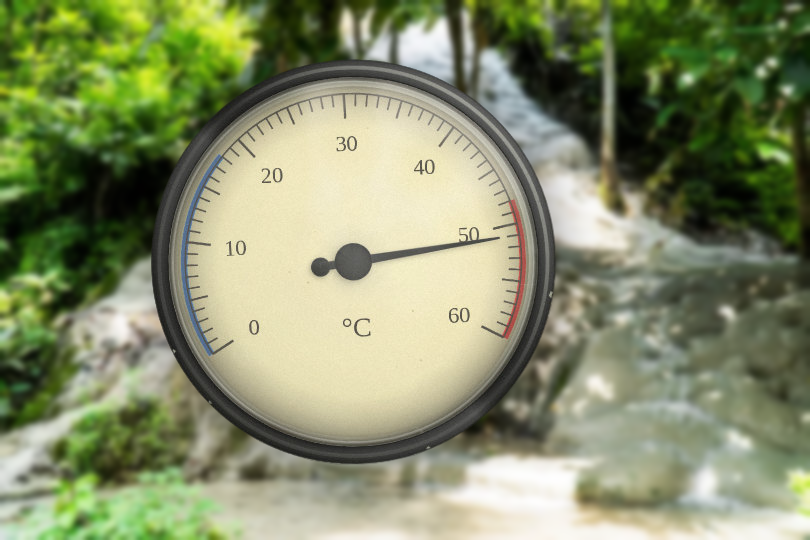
51 °C
